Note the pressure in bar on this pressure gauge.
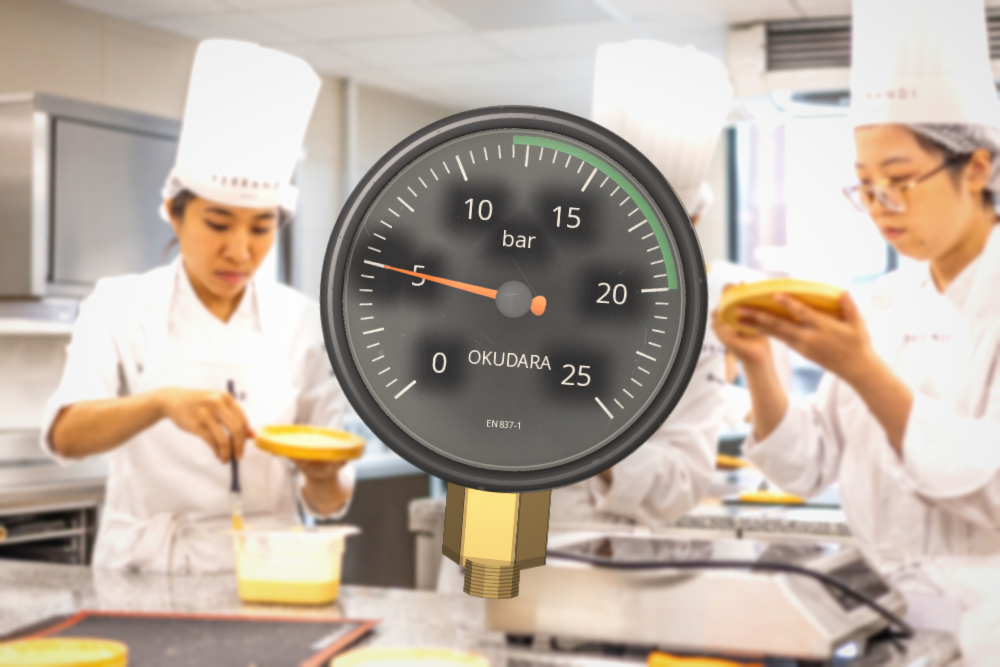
5 bar
